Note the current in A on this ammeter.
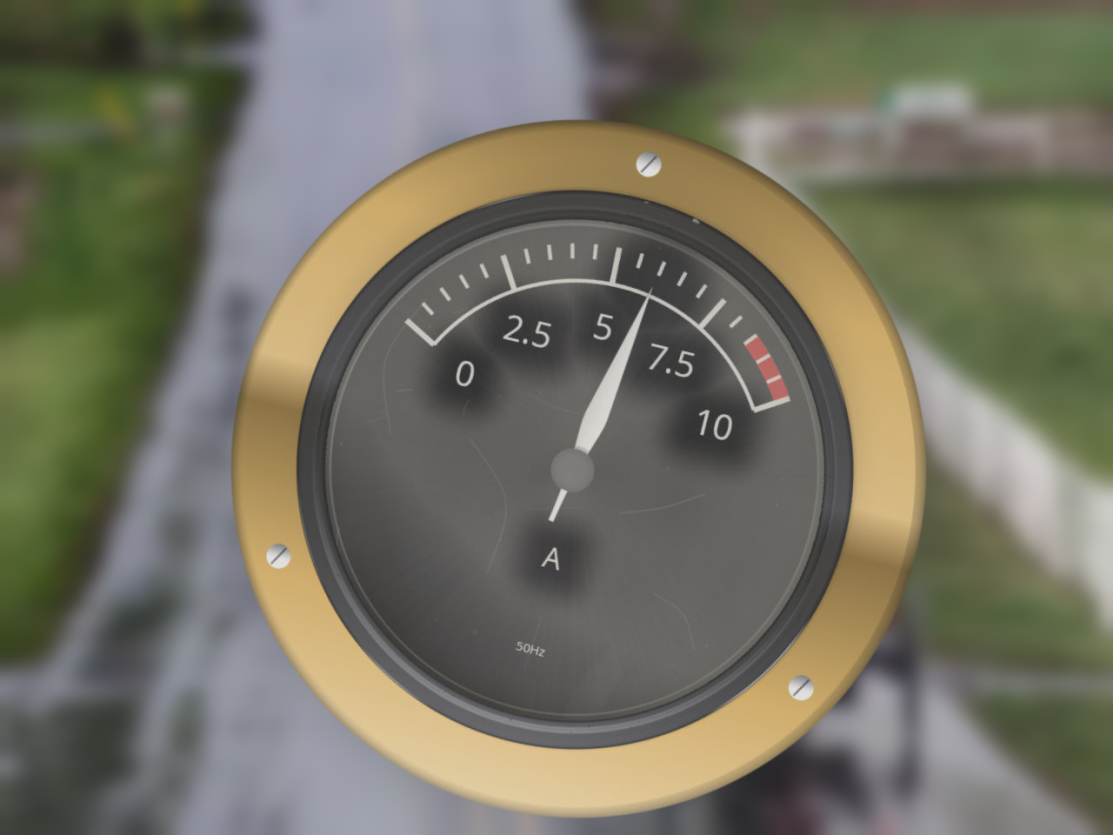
6 A
